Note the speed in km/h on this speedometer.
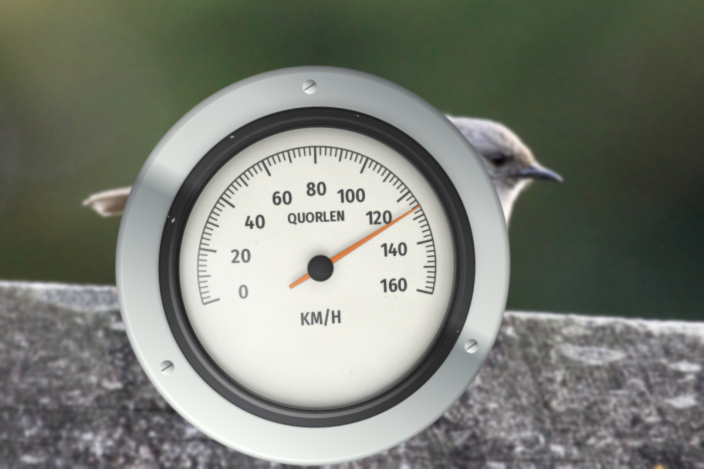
126 km/h
